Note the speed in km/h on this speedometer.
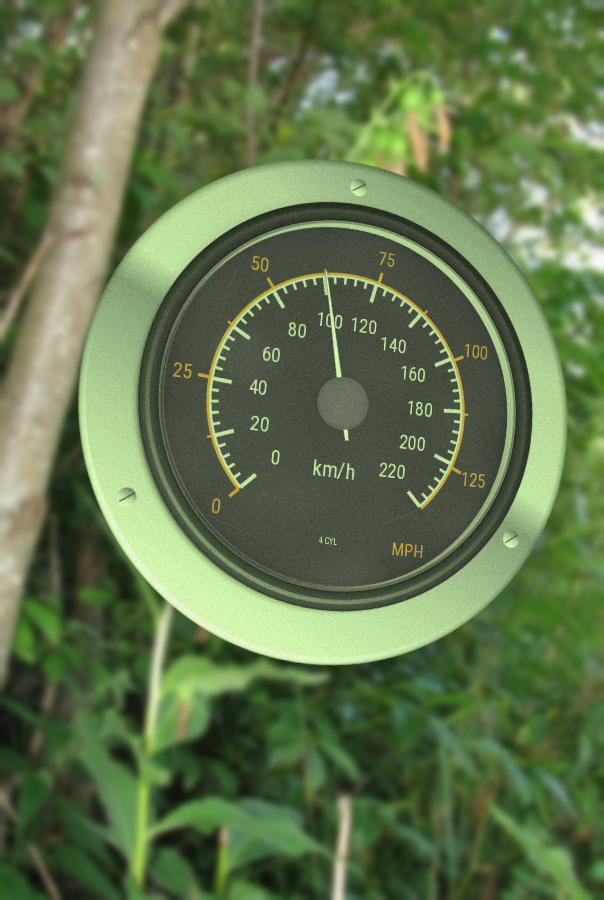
100 km/h
